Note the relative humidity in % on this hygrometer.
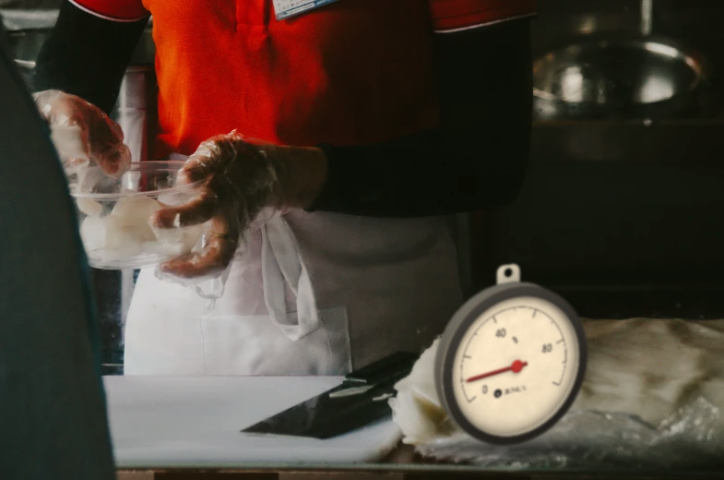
10 %
